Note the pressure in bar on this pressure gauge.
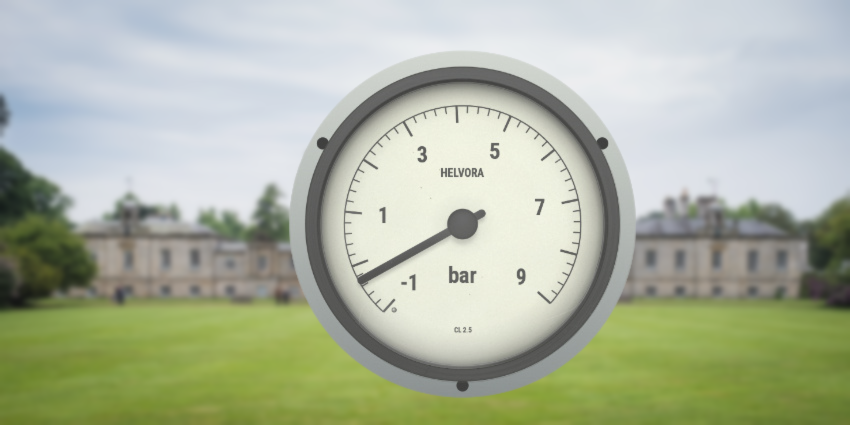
-0.3 bar
